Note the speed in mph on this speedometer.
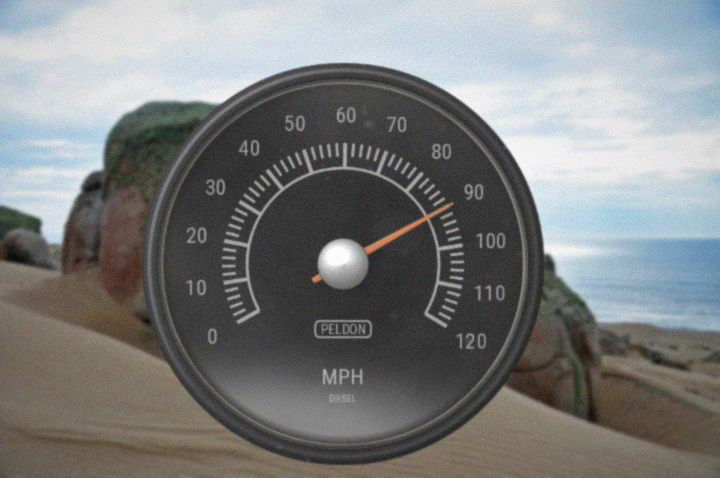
90 mph
